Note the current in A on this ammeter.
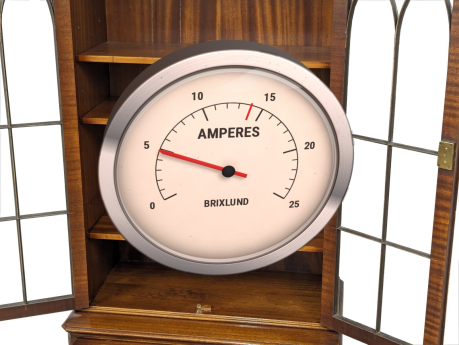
5 A
